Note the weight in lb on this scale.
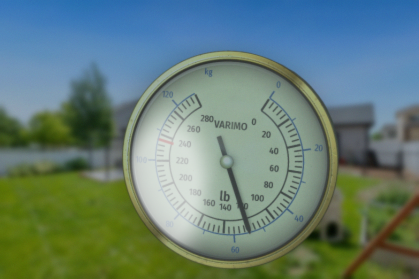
120 lb
